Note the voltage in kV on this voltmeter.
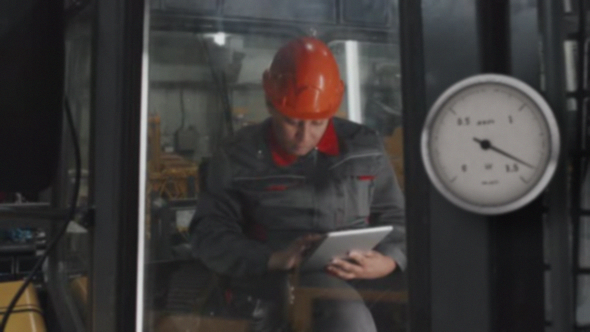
1.4 kV
